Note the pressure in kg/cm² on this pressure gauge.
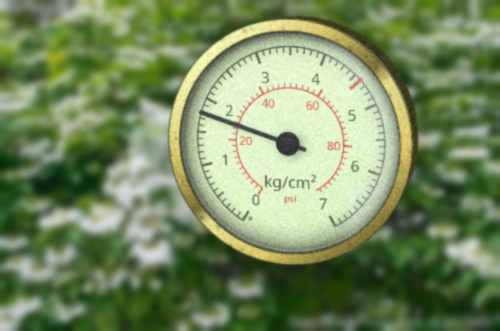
1.8 kg/cm²
